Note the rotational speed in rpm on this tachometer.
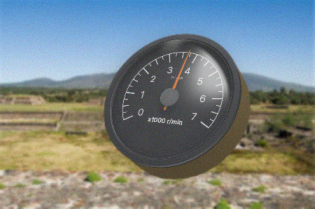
3750 rpm
